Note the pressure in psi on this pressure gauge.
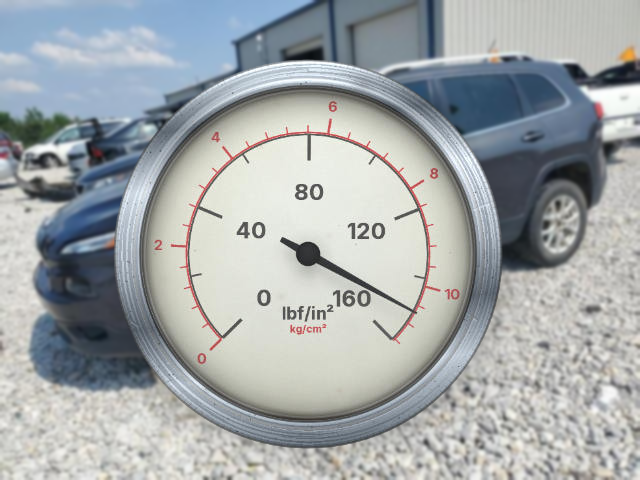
150 psi
